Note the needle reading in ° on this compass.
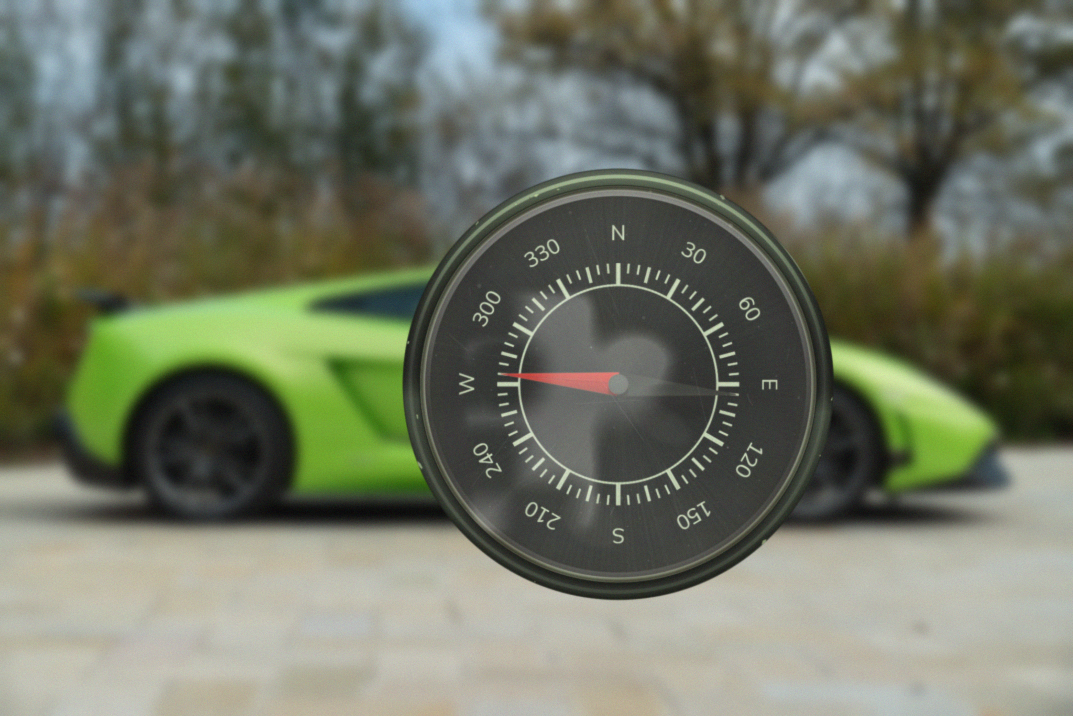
275 °
